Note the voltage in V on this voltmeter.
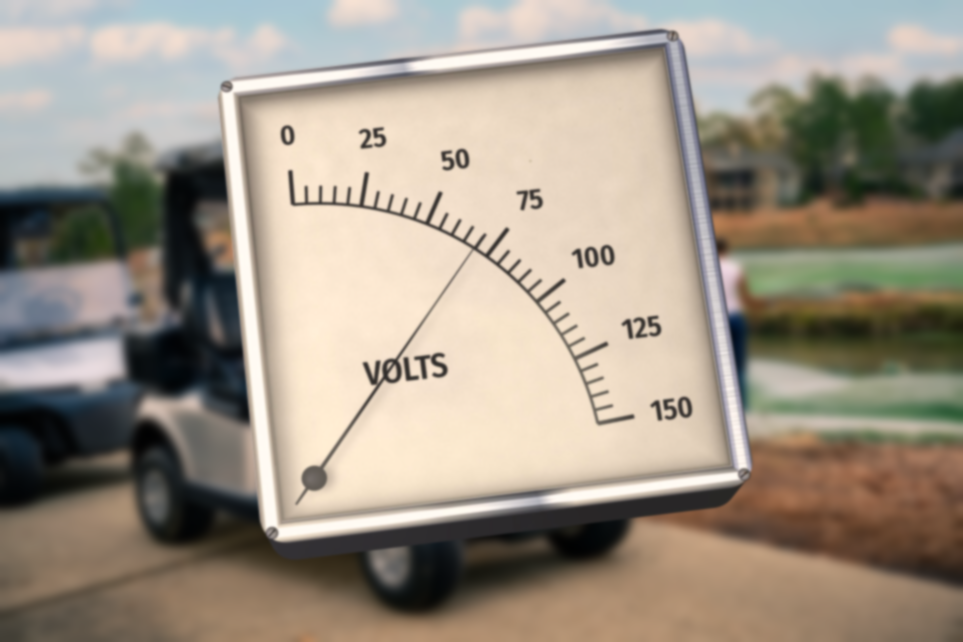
70 V
